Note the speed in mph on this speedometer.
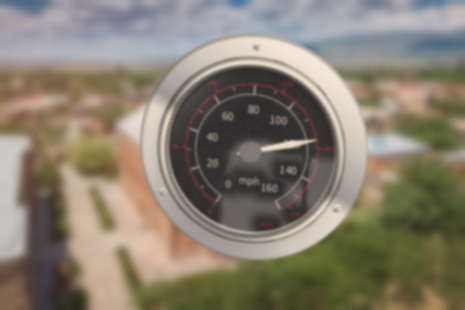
120 mph
